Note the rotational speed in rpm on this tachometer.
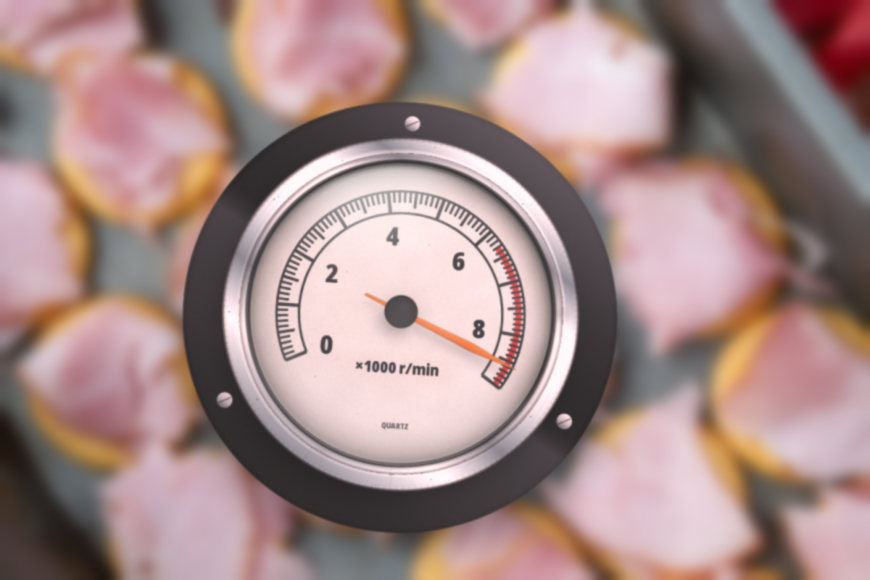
8600 rpm
